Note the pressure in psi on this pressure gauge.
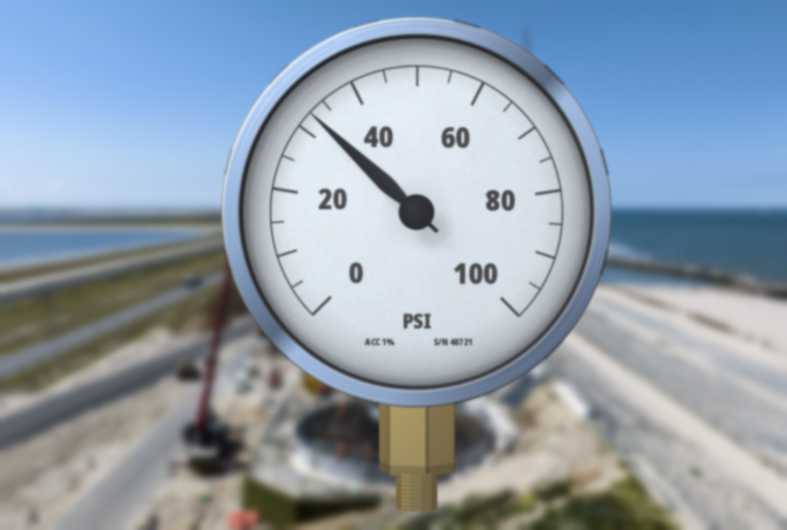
32.5 psi
